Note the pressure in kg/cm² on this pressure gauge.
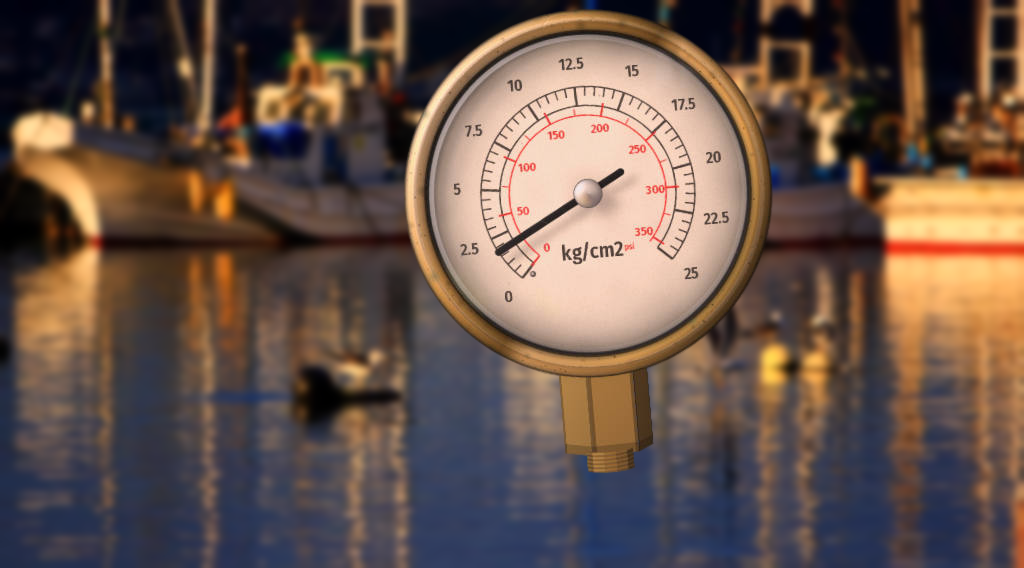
1.75 kg/cm²
